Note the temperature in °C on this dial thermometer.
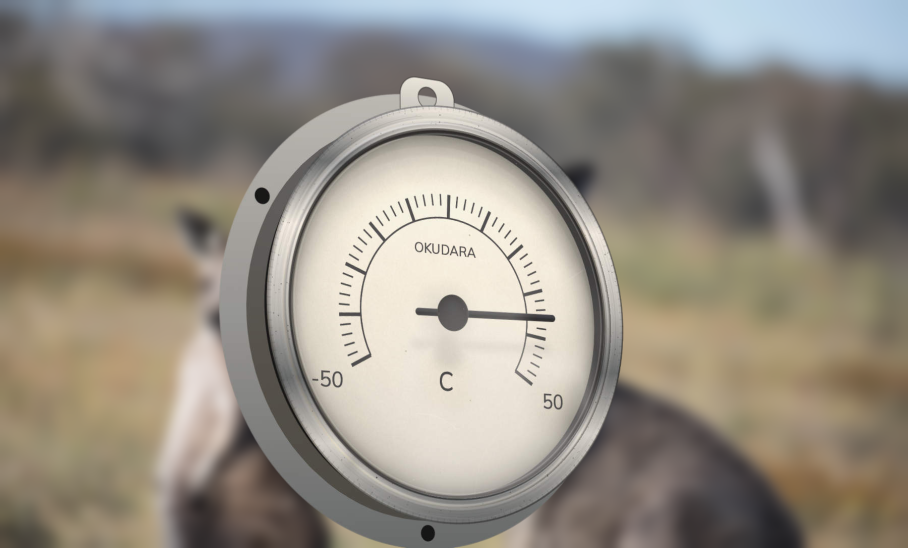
36 °C
